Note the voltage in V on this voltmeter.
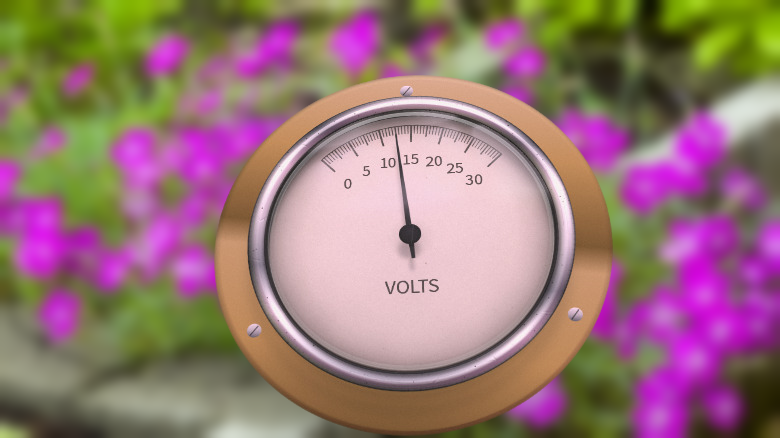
12.5 V
